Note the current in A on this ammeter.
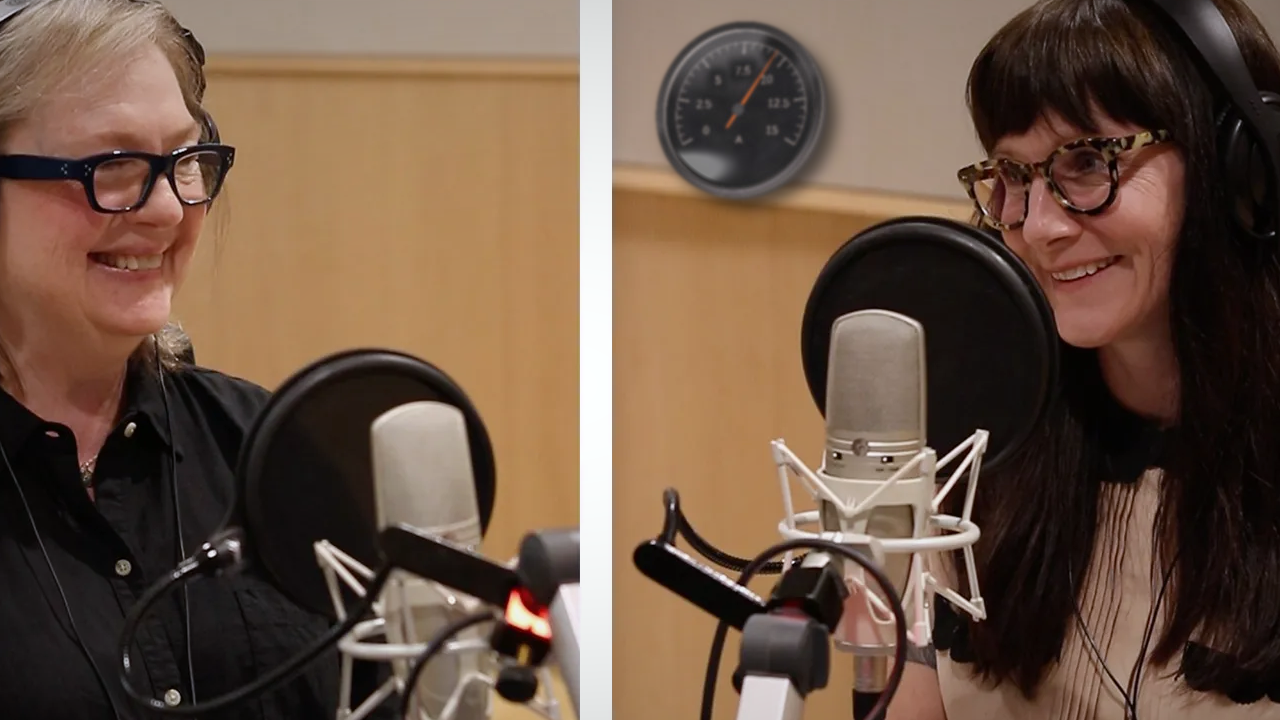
9.5 A
